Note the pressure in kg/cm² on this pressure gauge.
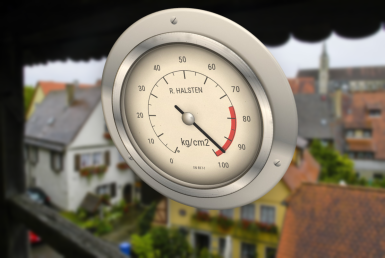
95 kg/cm²
